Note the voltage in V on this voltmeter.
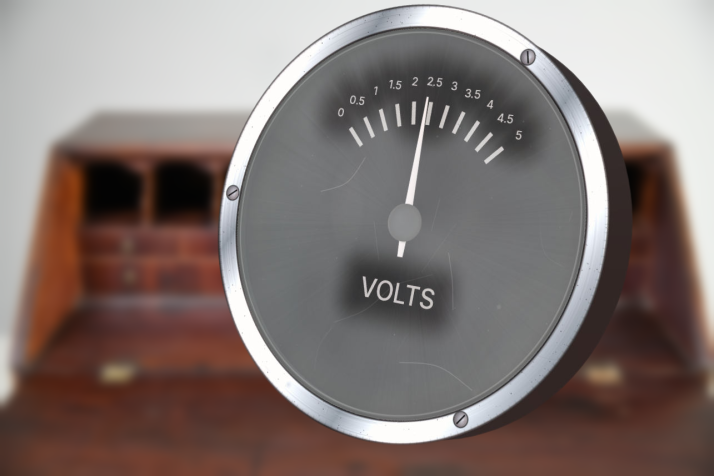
2.5 V
